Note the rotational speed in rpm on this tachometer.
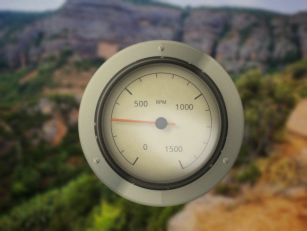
300 rpm
